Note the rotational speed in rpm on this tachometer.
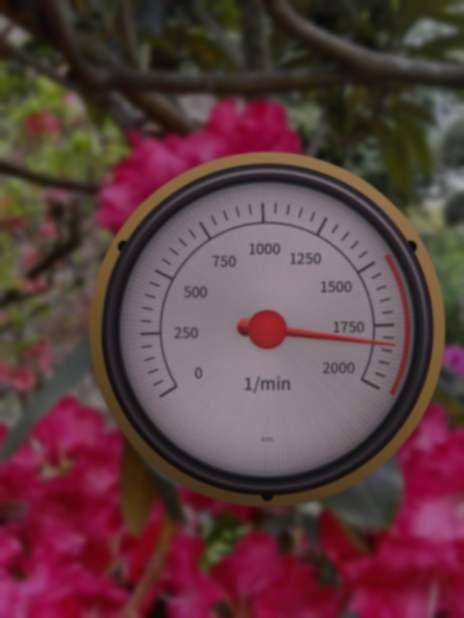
1825 rpm
